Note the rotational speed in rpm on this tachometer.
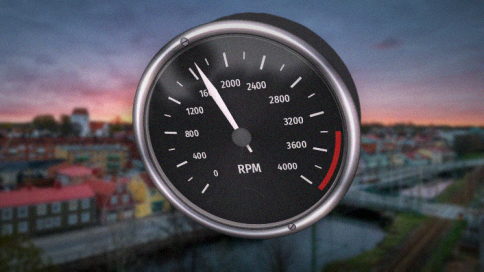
1700 rpm
